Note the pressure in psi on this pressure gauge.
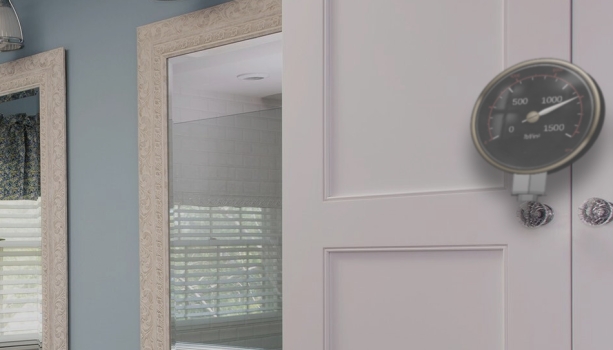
1150 psi
